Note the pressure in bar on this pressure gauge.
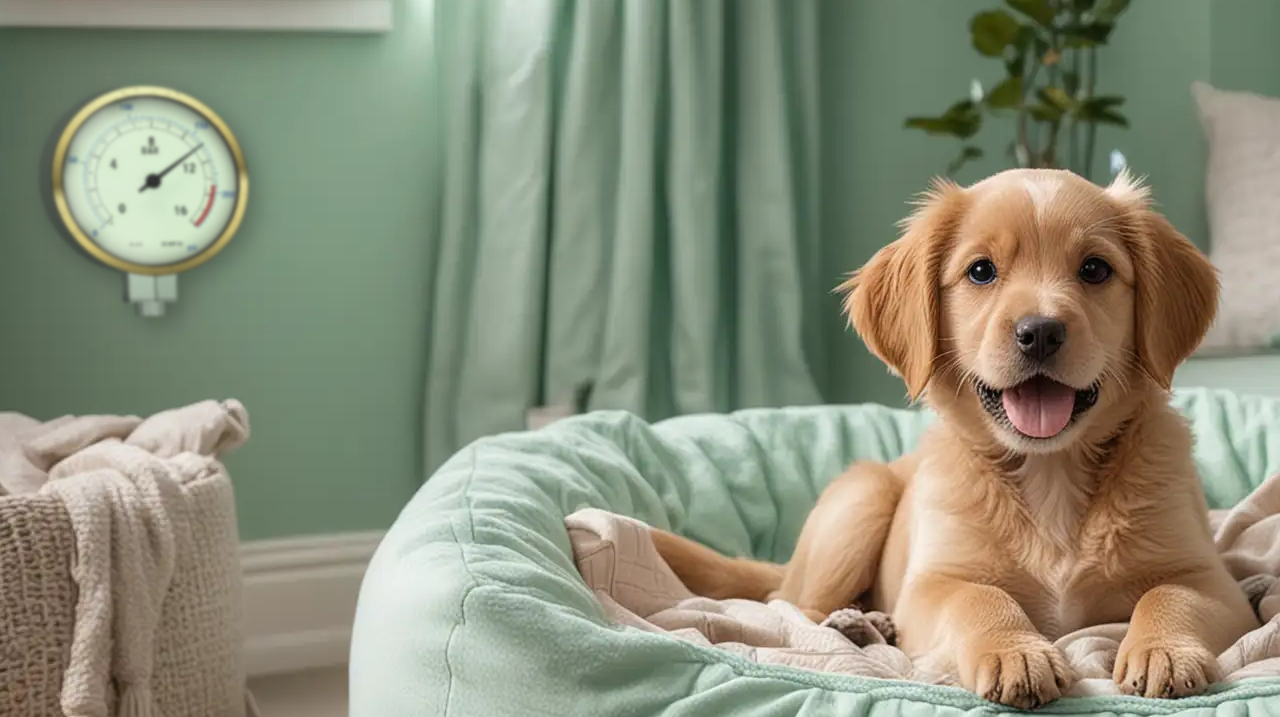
11 bar
